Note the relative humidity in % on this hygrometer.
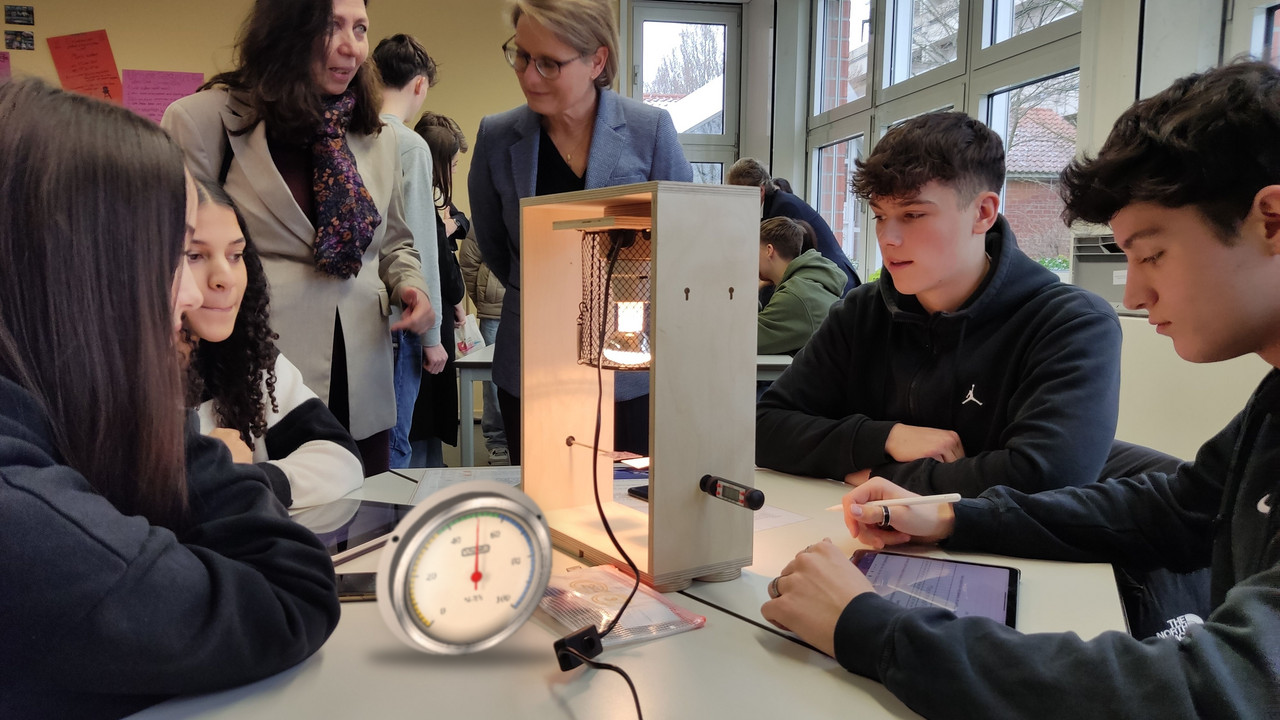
50 %
